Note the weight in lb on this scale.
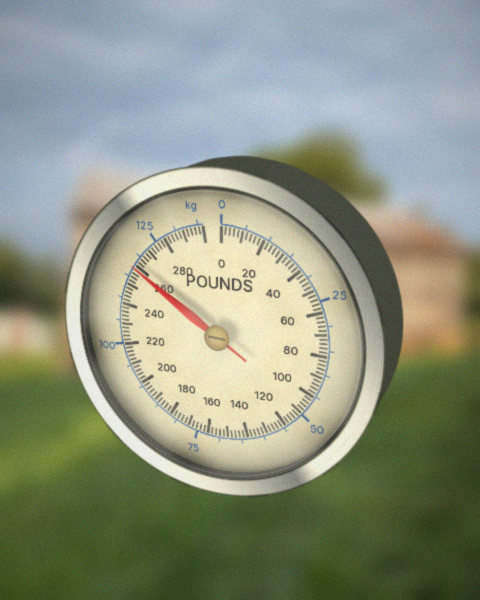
260 lb
